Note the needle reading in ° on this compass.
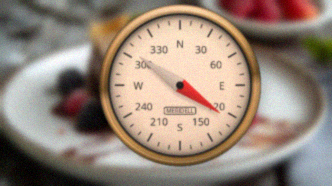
125 °
